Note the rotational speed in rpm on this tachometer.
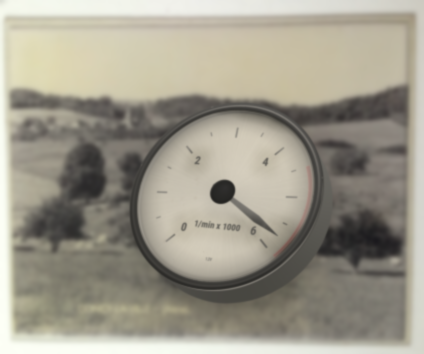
5750 rpm
